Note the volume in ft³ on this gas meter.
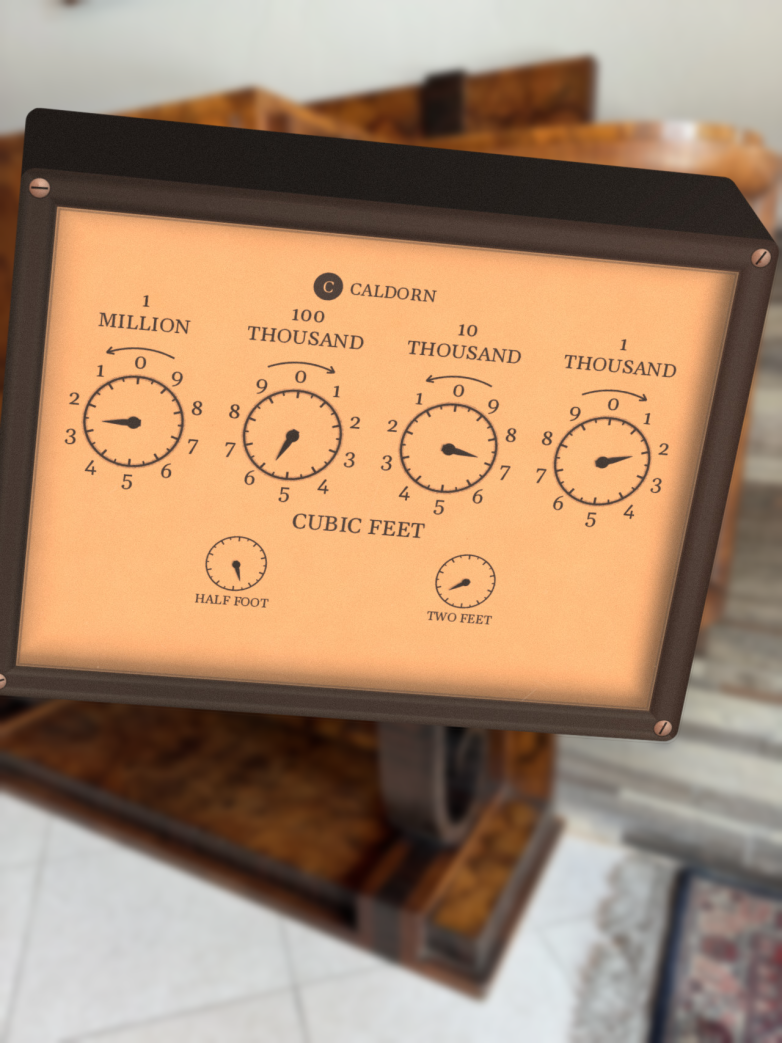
257200 ft³
